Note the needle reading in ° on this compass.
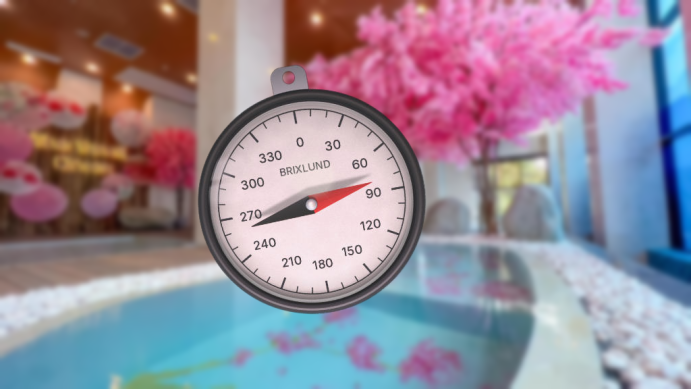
80 °
